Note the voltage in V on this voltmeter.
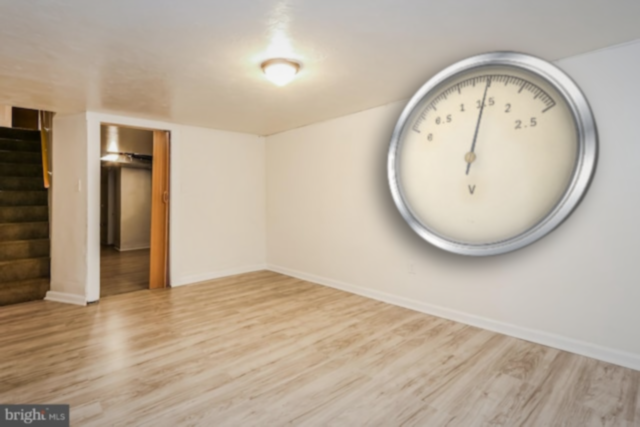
1.5 V
